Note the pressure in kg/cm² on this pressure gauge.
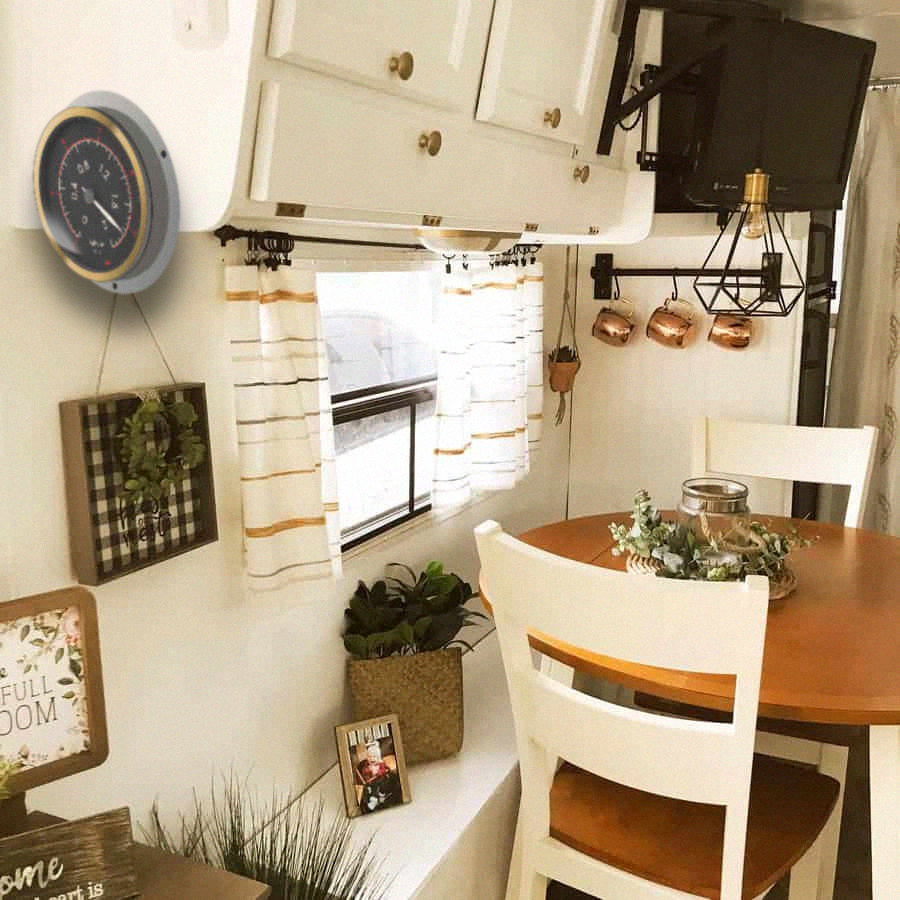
1.8 kg/cm²
